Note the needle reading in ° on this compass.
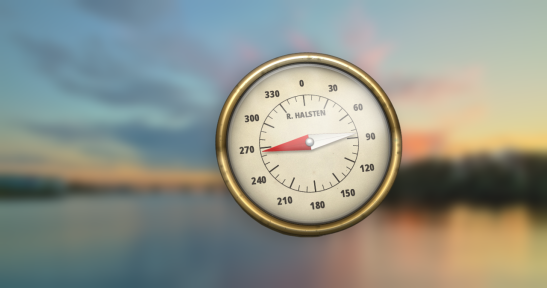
265 °
